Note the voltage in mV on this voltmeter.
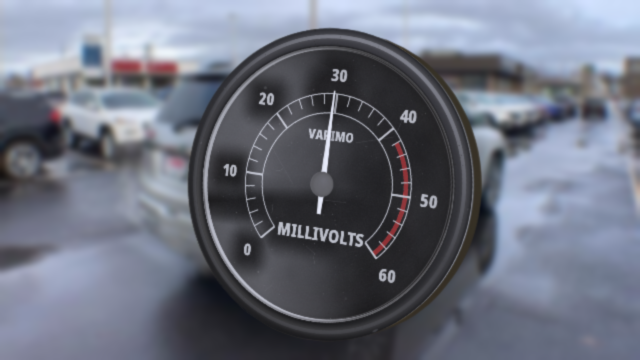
30 mV
